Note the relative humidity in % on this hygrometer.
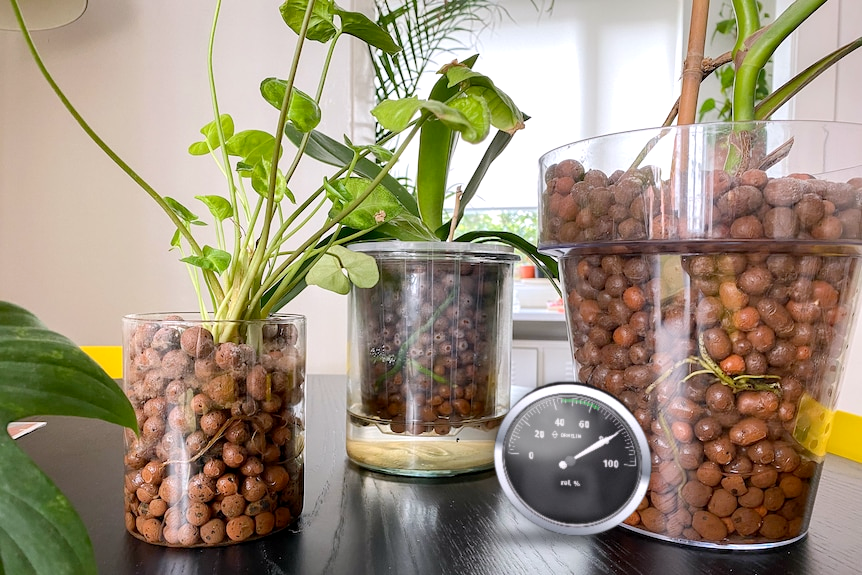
80 %
